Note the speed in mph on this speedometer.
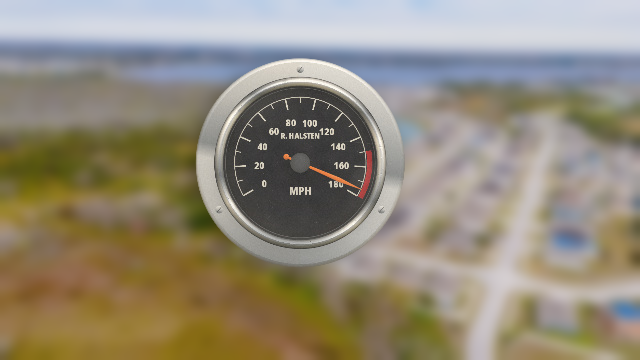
175 mph
